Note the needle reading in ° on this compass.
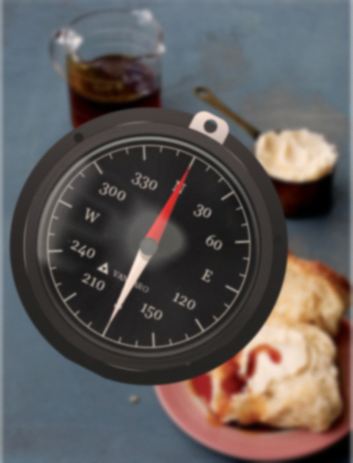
0 °
